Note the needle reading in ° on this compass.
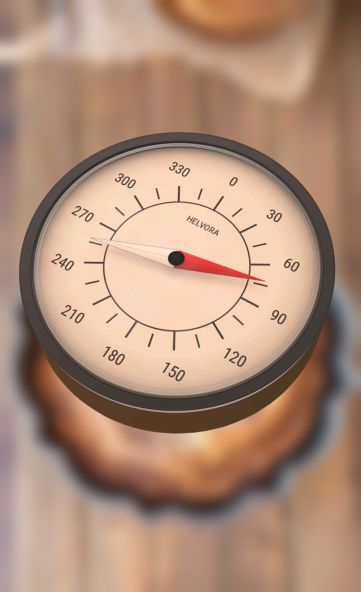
75 °
